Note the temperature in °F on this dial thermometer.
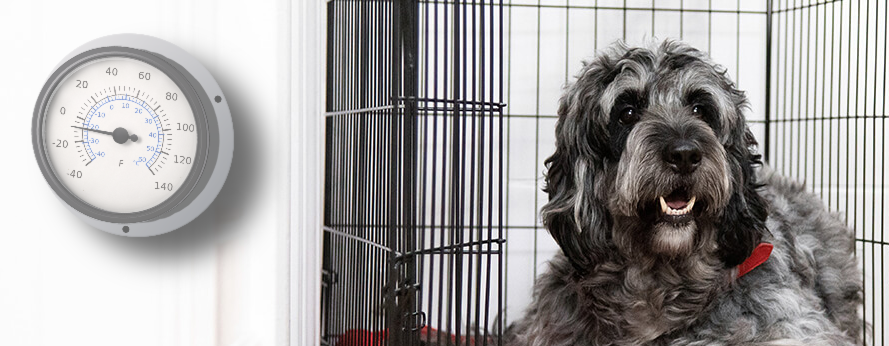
-8 °F
